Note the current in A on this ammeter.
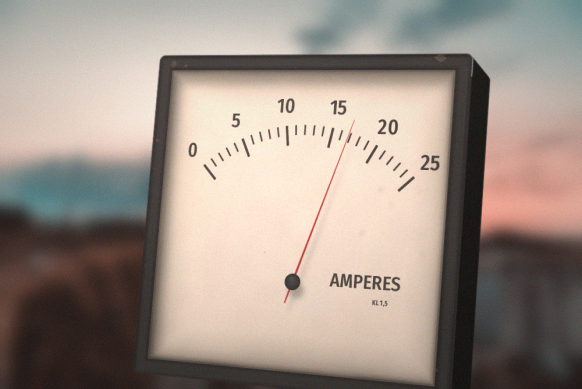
17 A
